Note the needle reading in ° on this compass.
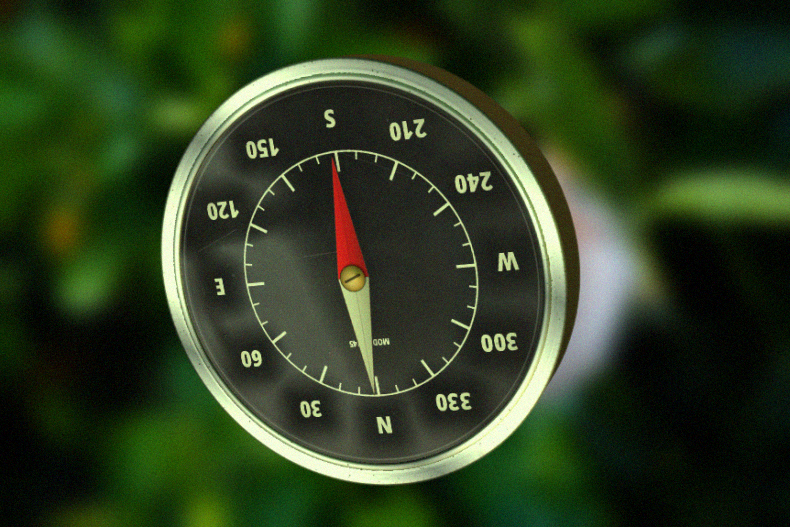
180 °
